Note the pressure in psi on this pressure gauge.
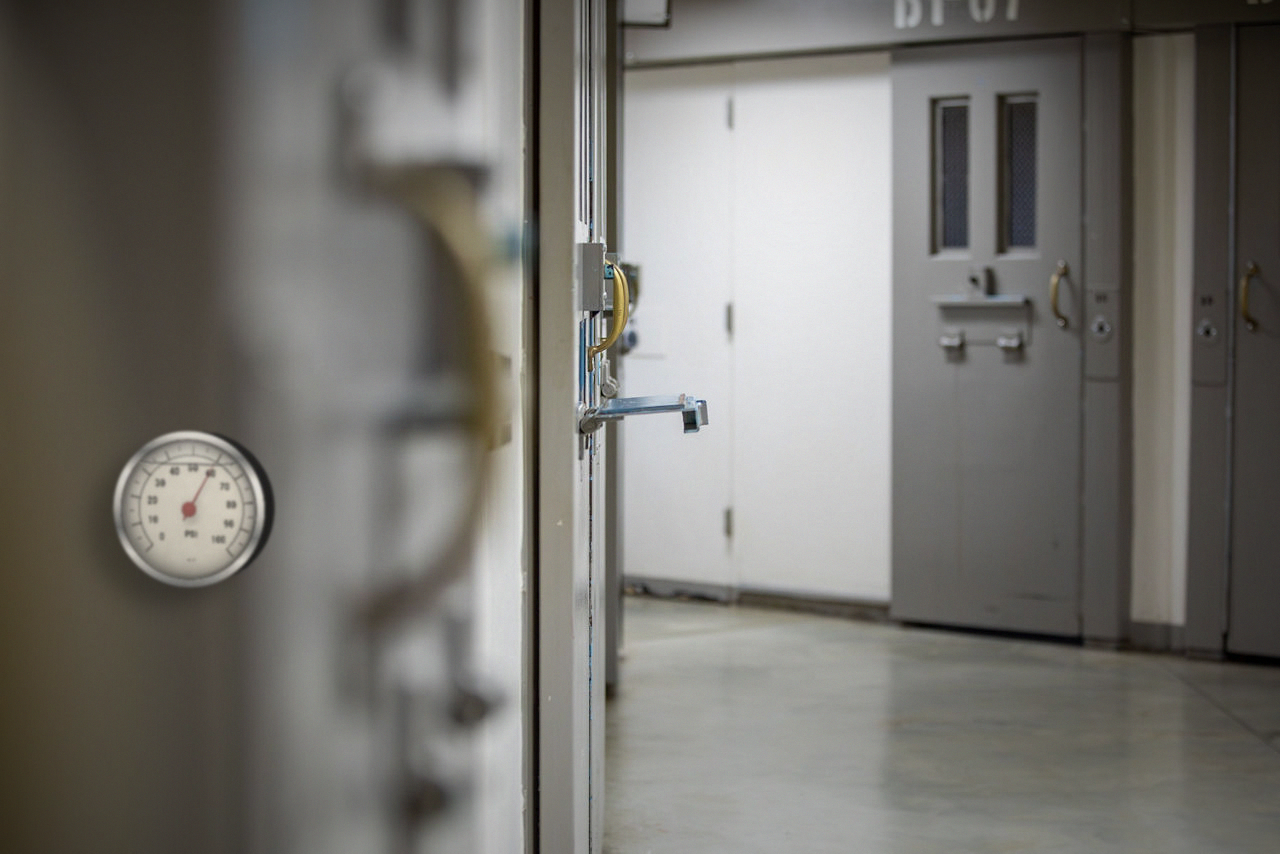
60 psi
